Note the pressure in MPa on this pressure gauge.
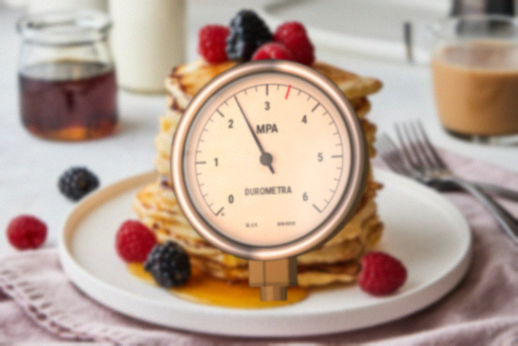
2.4 MPa
